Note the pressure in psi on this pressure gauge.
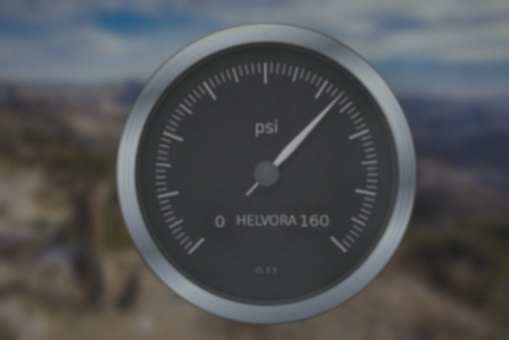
106 psi
